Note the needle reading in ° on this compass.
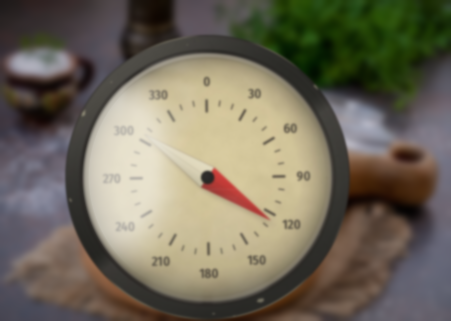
125 °
